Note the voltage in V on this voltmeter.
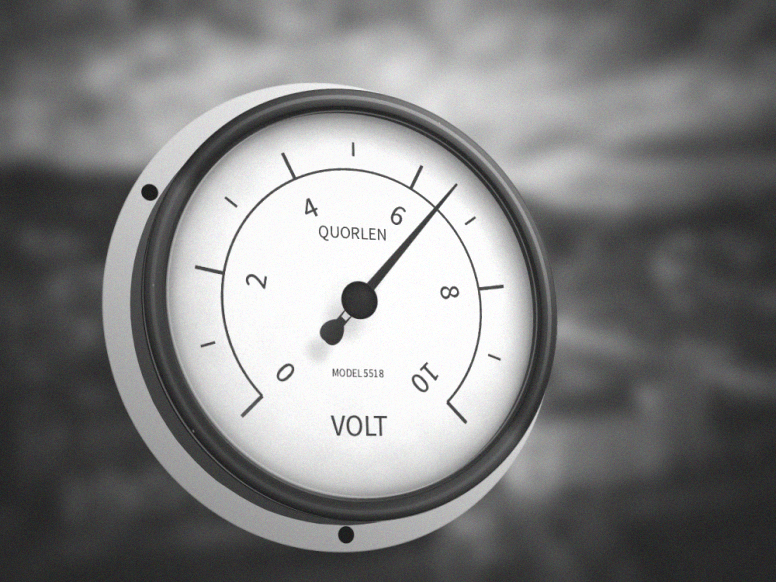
6.5 V
